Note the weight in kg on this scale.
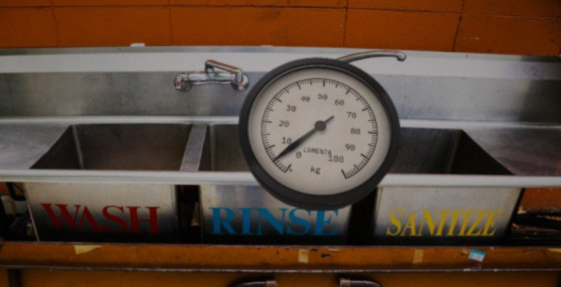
5 kg
